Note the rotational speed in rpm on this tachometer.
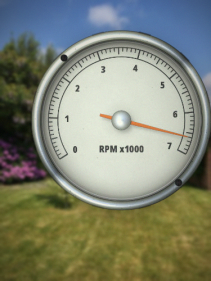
6600 rpm
